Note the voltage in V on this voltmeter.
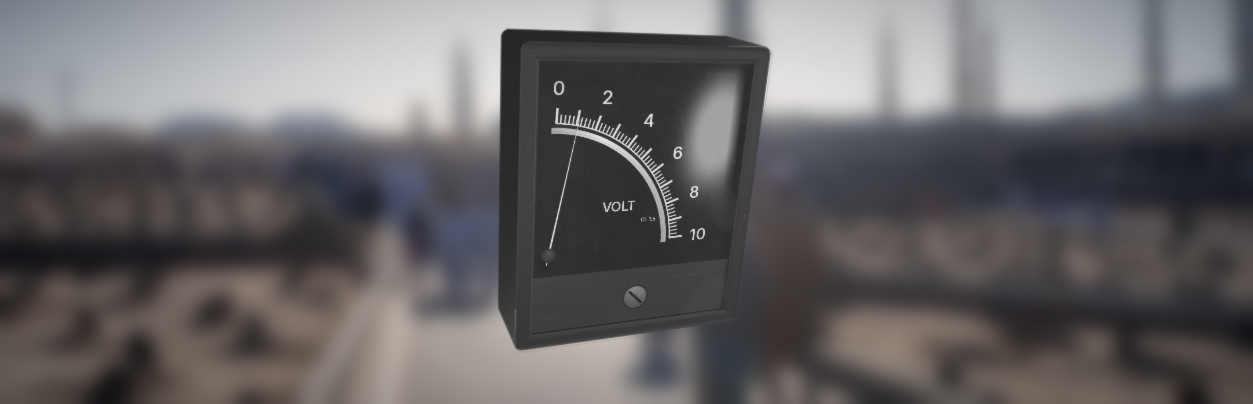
1 V
